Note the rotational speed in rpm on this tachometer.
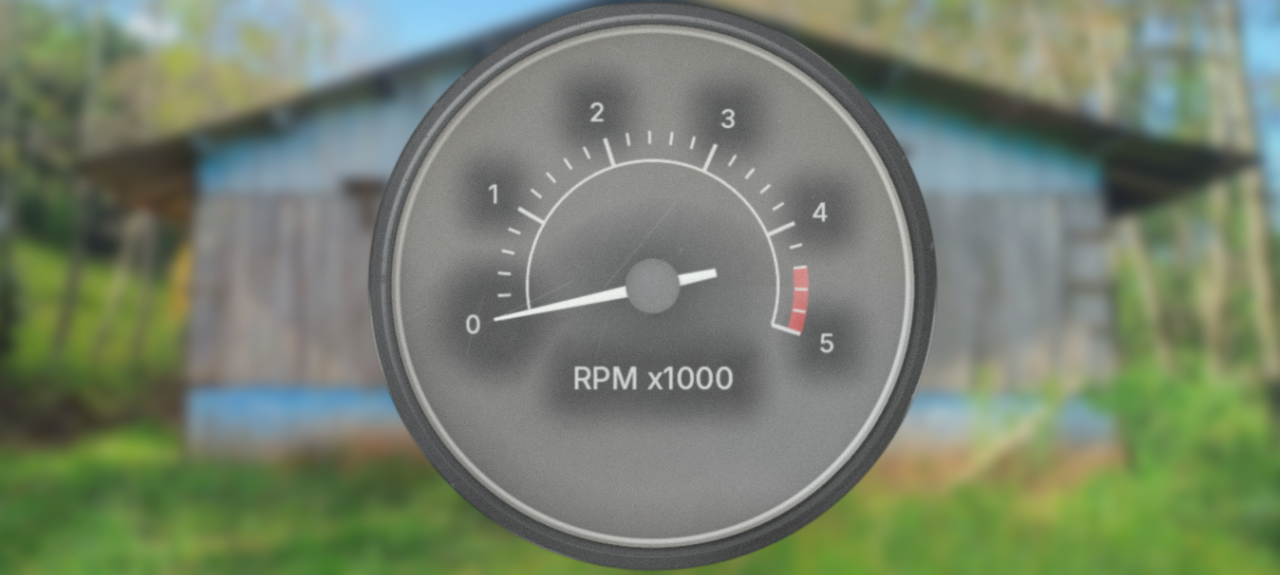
0 rpm
